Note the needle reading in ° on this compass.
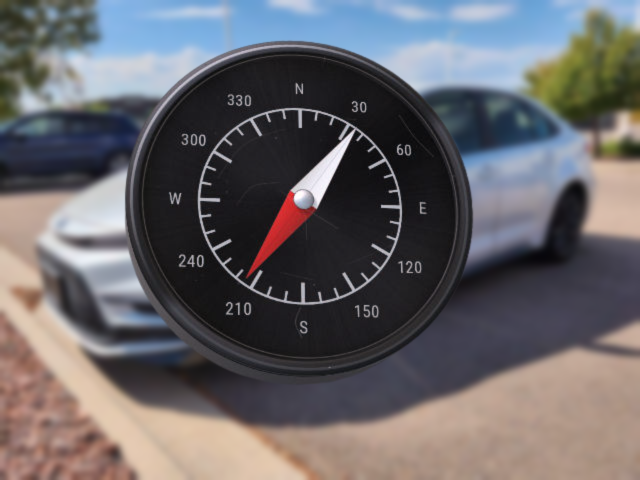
215 °
